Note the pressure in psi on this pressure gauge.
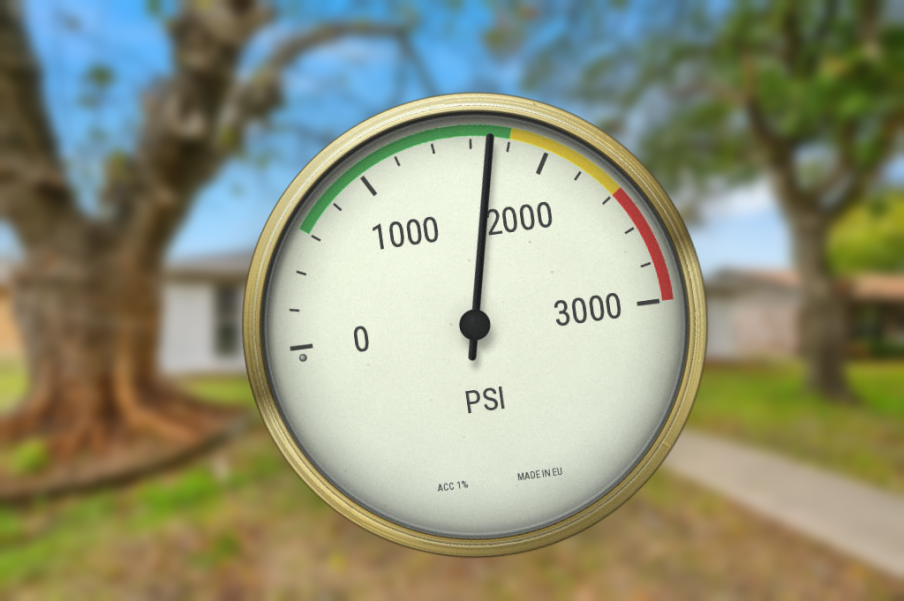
1700 psi
